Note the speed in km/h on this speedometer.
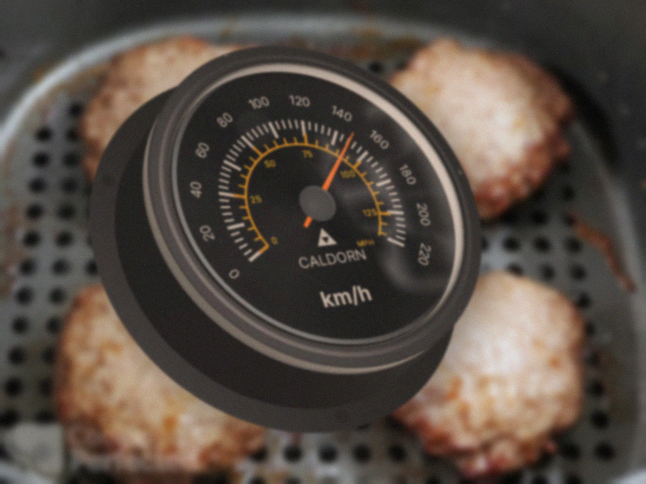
148 km/h
